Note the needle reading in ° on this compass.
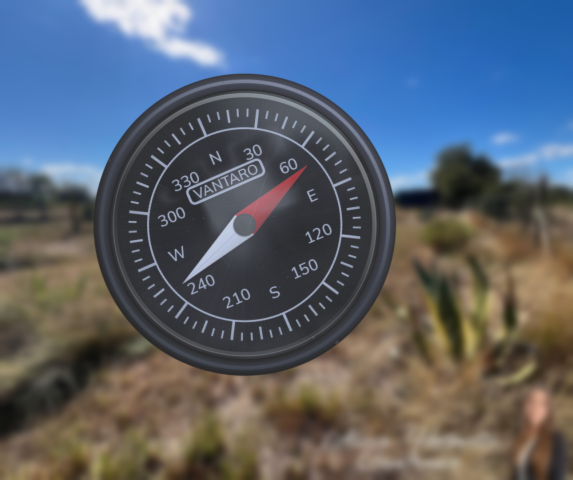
70 °
